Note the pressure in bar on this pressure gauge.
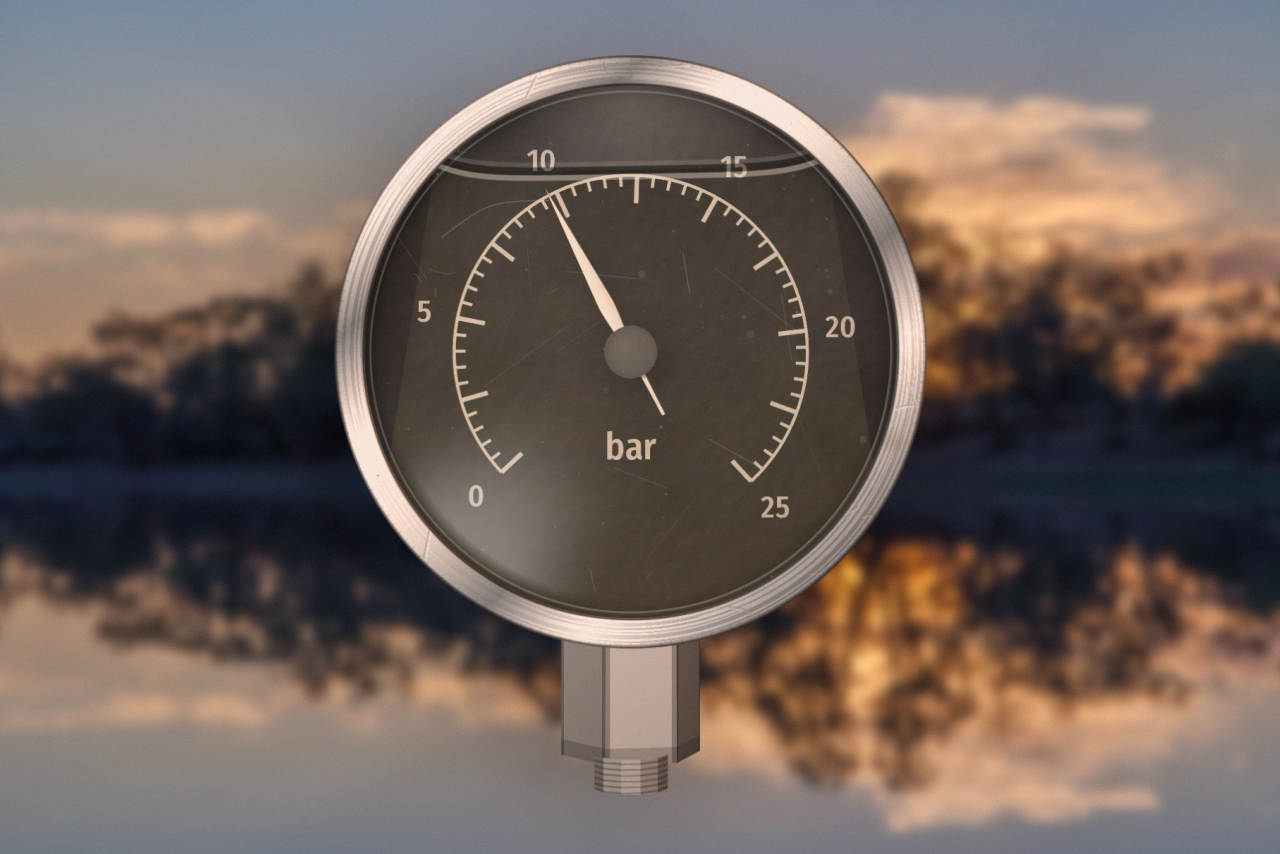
9.75 bar
